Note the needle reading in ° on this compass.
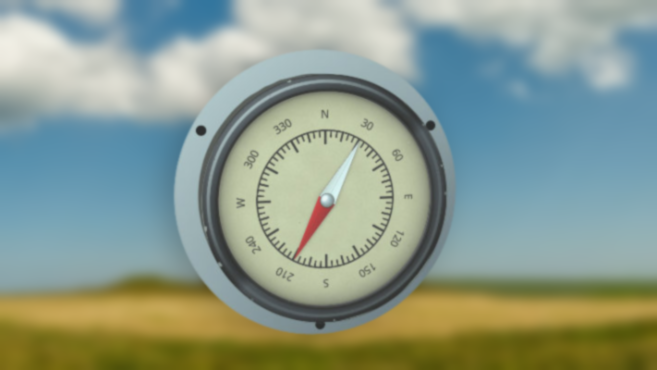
210 °
